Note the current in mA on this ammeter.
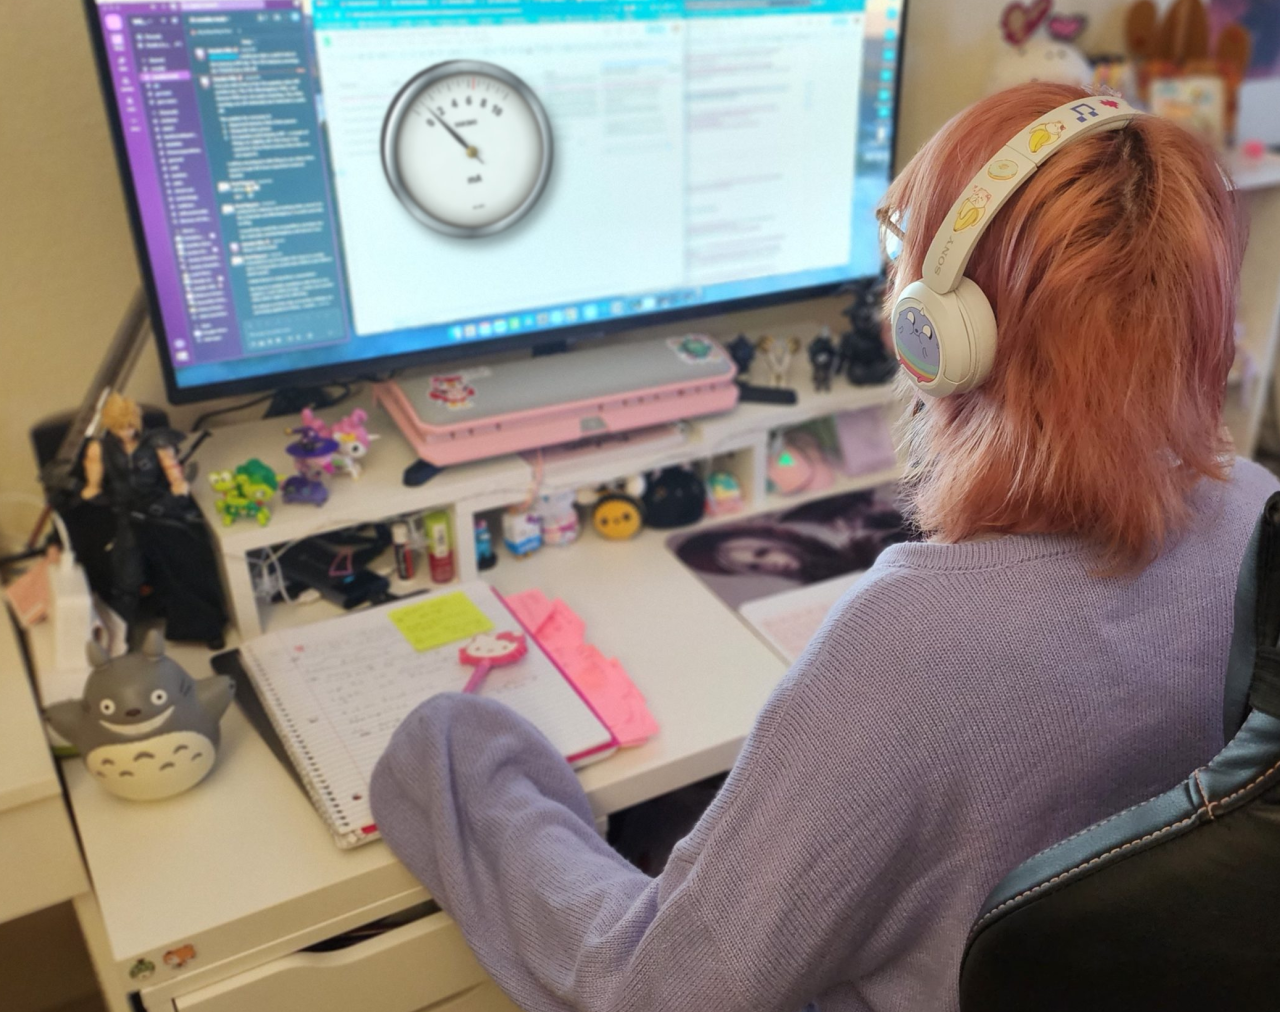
1 mA
